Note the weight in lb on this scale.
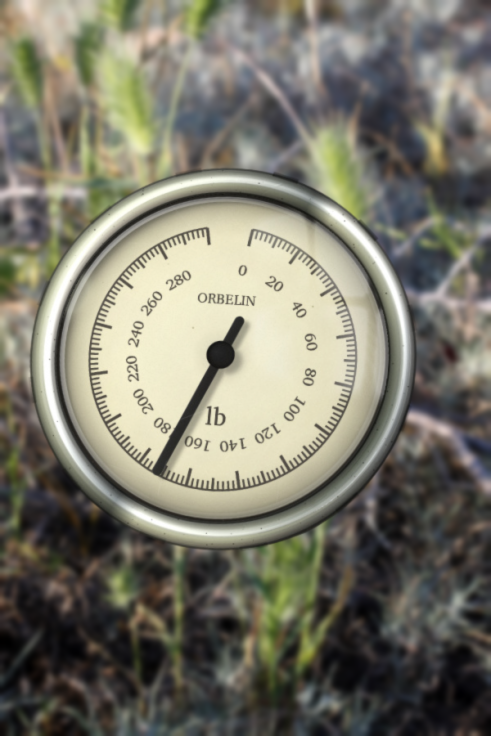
172 lb
